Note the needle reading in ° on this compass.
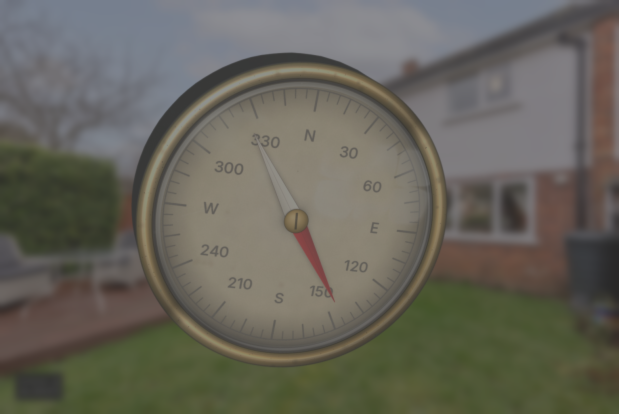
145 °
